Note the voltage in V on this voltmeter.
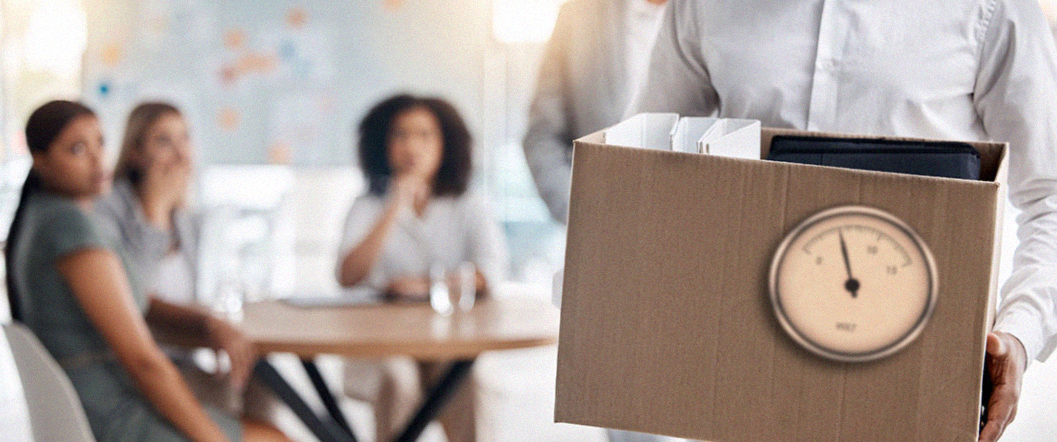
5 V
